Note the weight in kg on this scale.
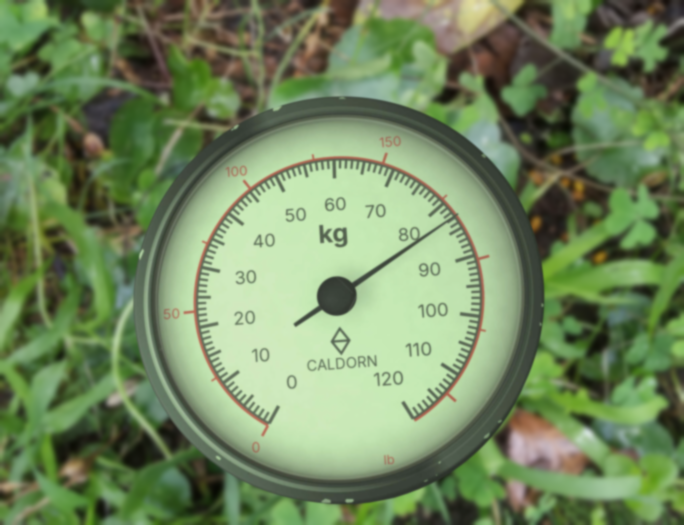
83 kg
